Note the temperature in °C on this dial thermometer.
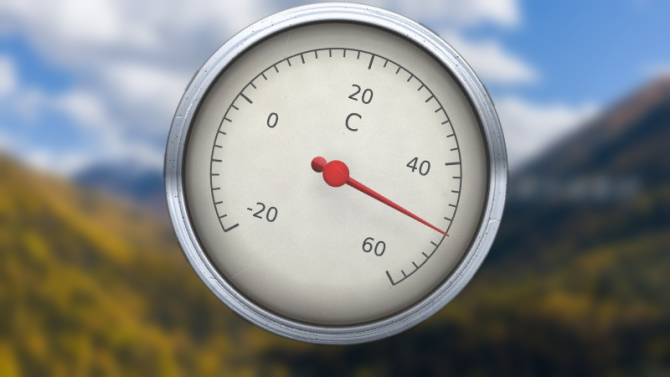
50 °C
